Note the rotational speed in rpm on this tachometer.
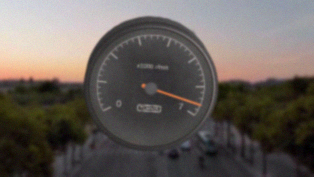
6600 rpm
